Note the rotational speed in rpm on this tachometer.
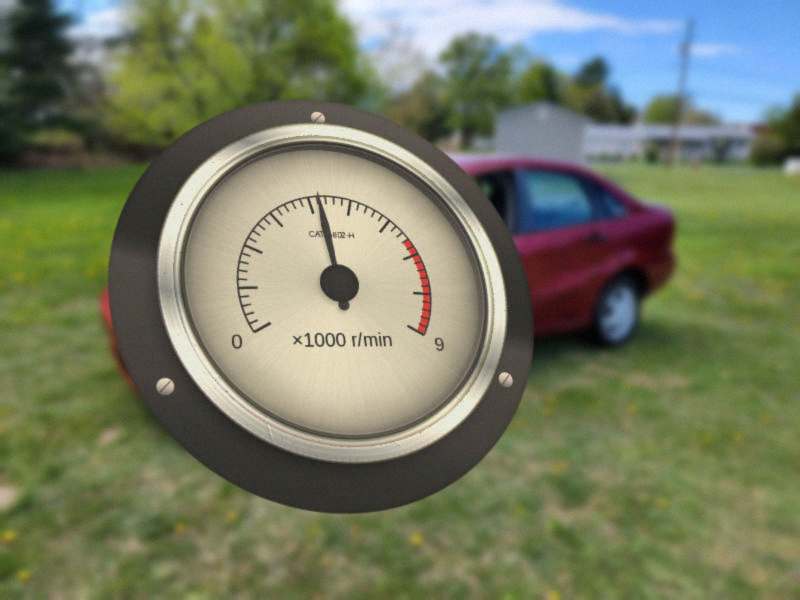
4200 rpm
